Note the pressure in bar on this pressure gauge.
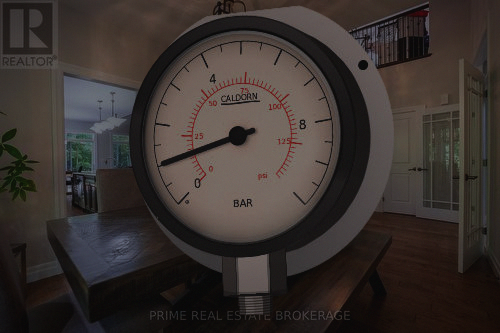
1 bar
